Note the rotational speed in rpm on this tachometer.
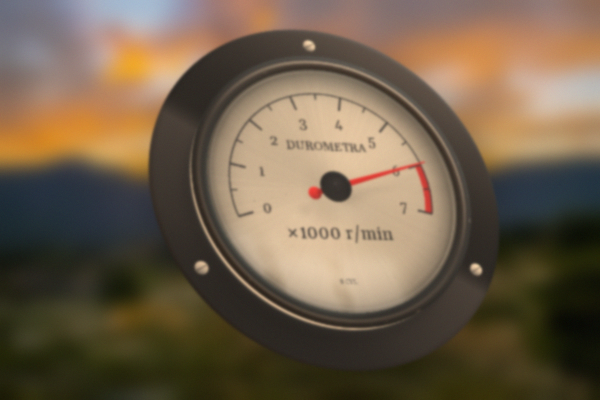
6000 rpm
